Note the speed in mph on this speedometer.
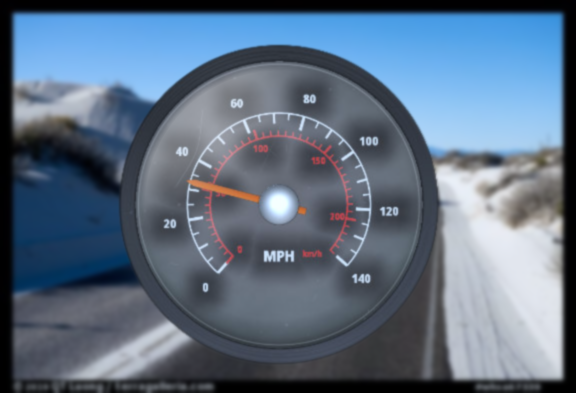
32.5 mph
